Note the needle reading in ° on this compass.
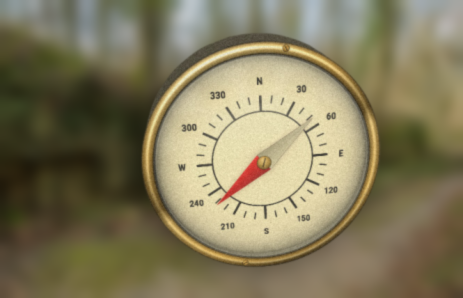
230 °
